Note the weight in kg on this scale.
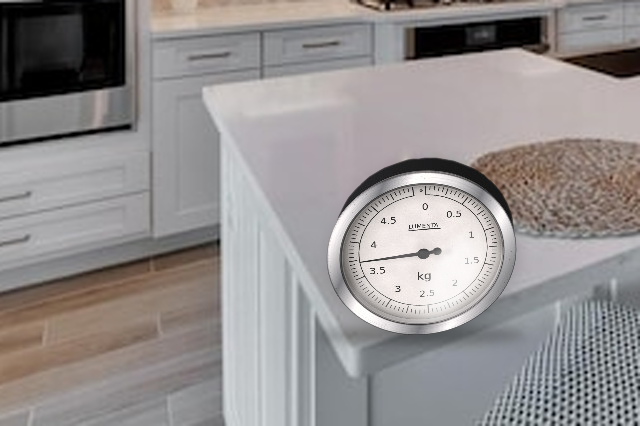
3.75 kg
